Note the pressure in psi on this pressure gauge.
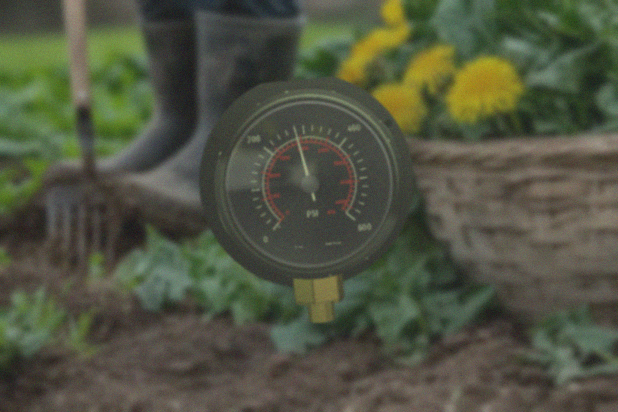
280 psi
